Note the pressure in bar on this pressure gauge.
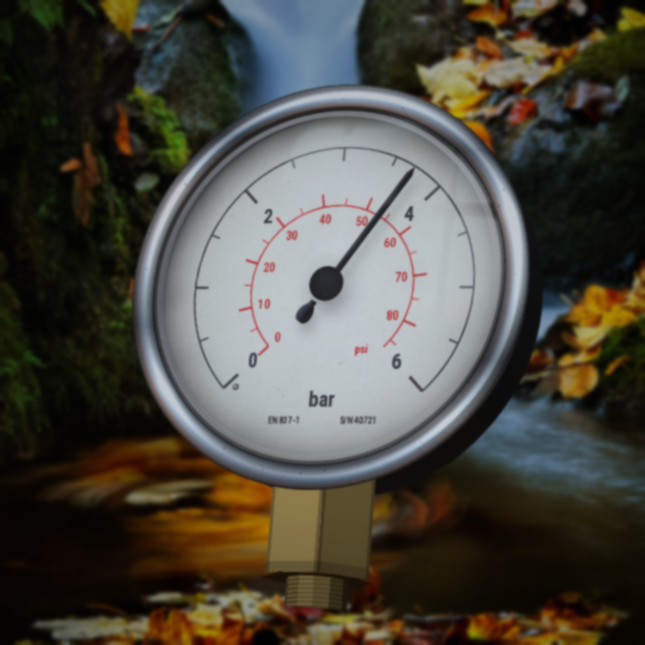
3.75 bar
